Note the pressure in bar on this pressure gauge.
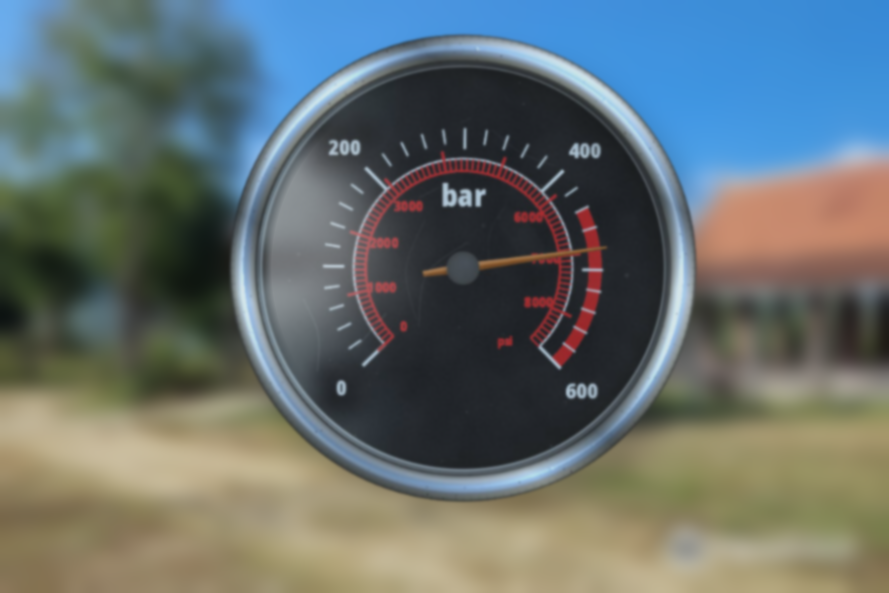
480 bar
